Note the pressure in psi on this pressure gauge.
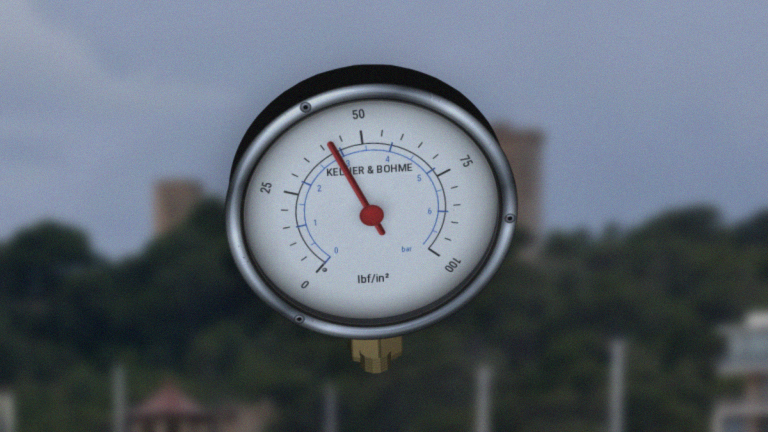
42.5 psi
